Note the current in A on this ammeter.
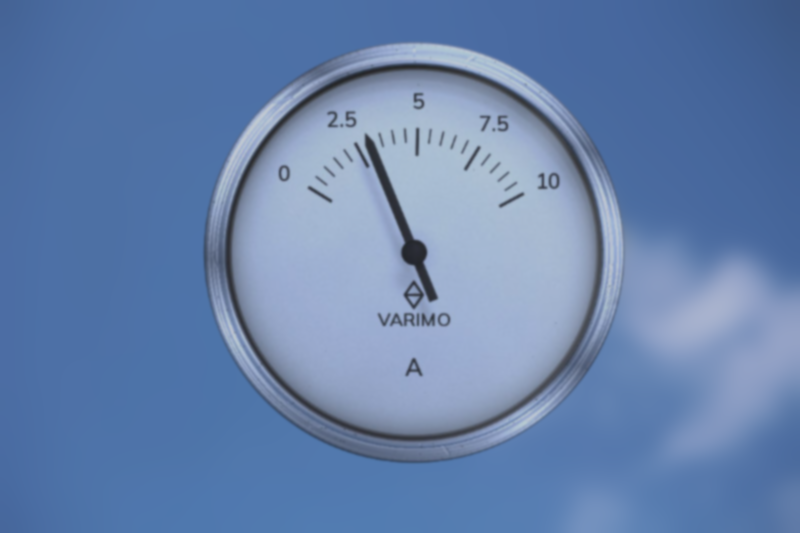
3 A
